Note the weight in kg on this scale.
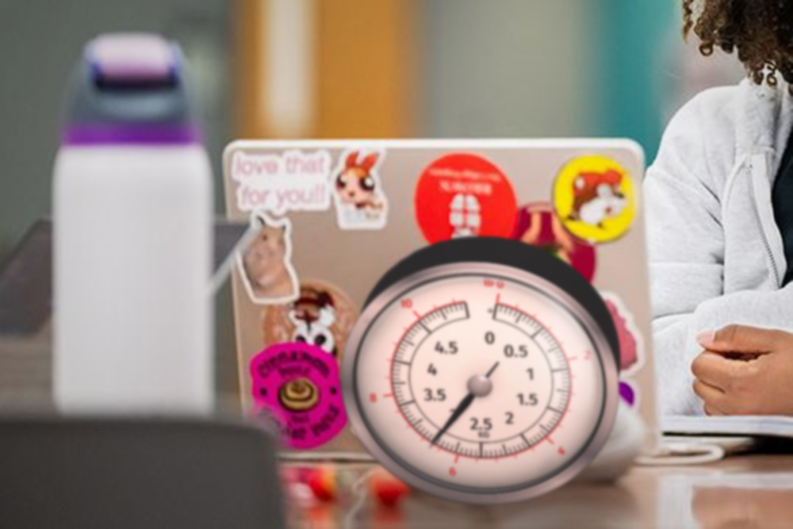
3 kg
